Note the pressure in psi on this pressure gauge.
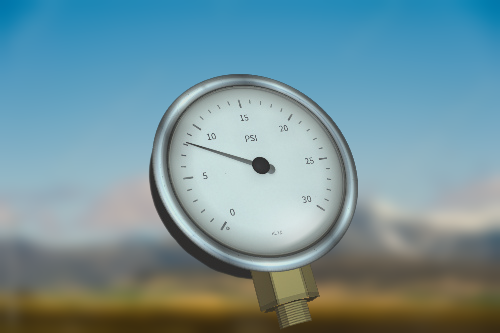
8 psi
